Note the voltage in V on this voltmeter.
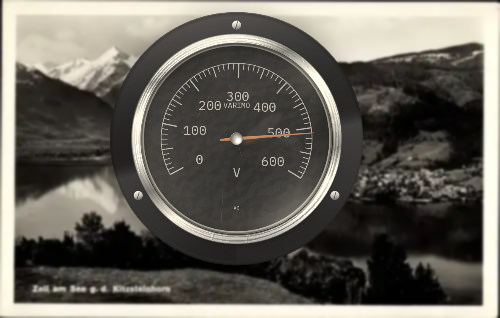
510 V
